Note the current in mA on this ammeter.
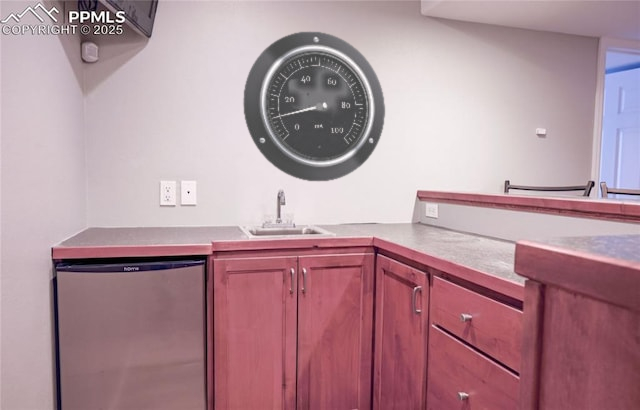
10 mA
